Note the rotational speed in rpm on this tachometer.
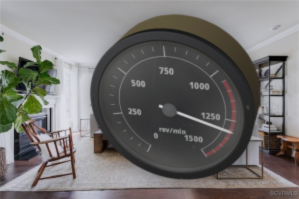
1300 rpm
